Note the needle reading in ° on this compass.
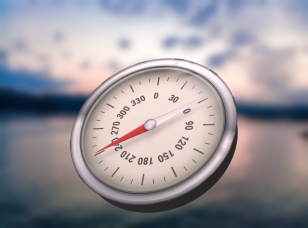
240 °
